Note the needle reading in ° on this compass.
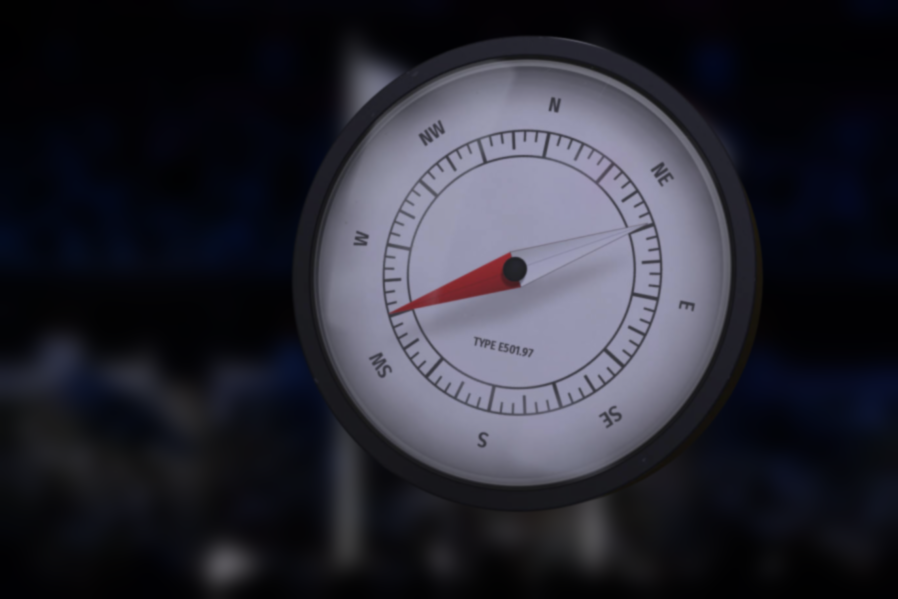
240 °
